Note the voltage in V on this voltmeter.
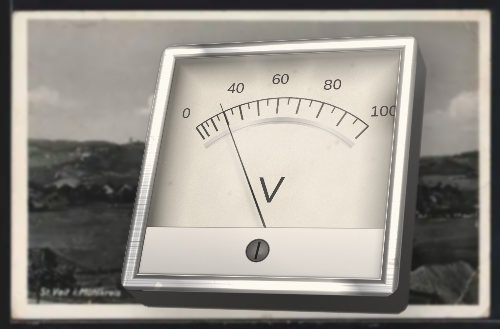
30 V
